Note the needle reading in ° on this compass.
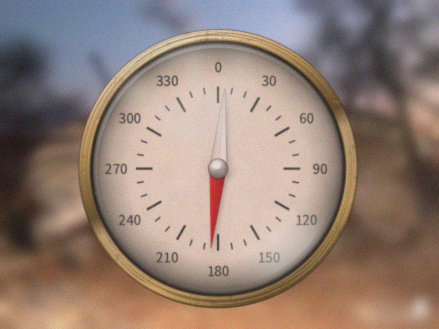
185 °
